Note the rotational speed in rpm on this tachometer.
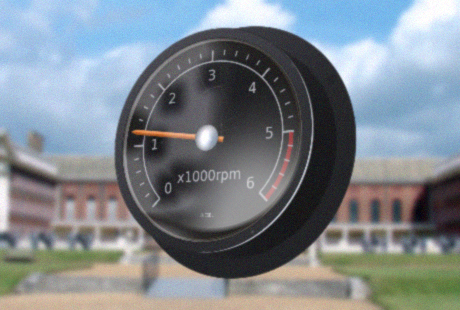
1200 rpm
